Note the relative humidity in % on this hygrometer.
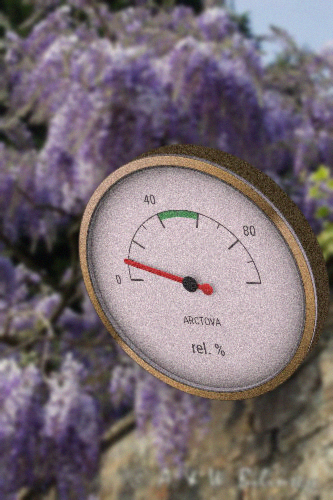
10 %
